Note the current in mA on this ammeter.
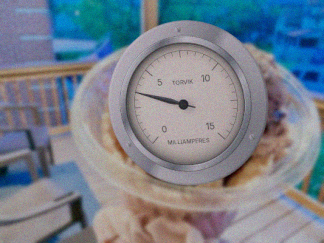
3.5 mA
